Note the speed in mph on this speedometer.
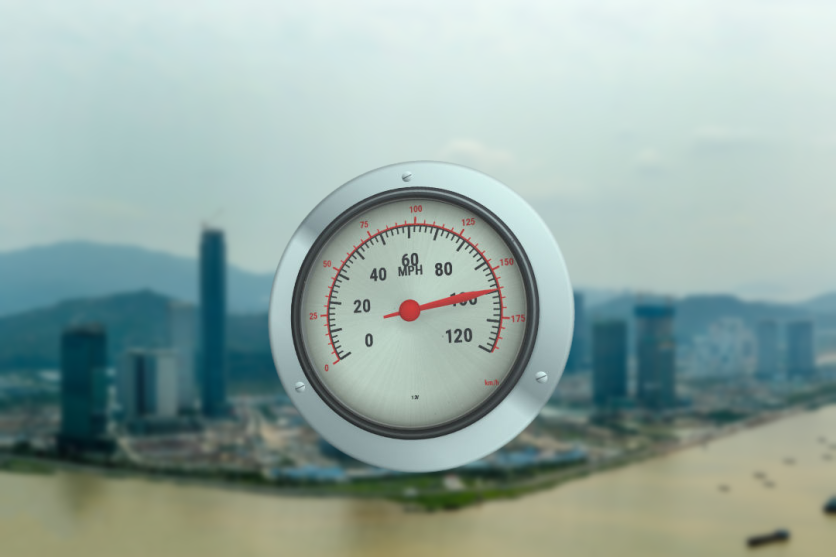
100 mph
